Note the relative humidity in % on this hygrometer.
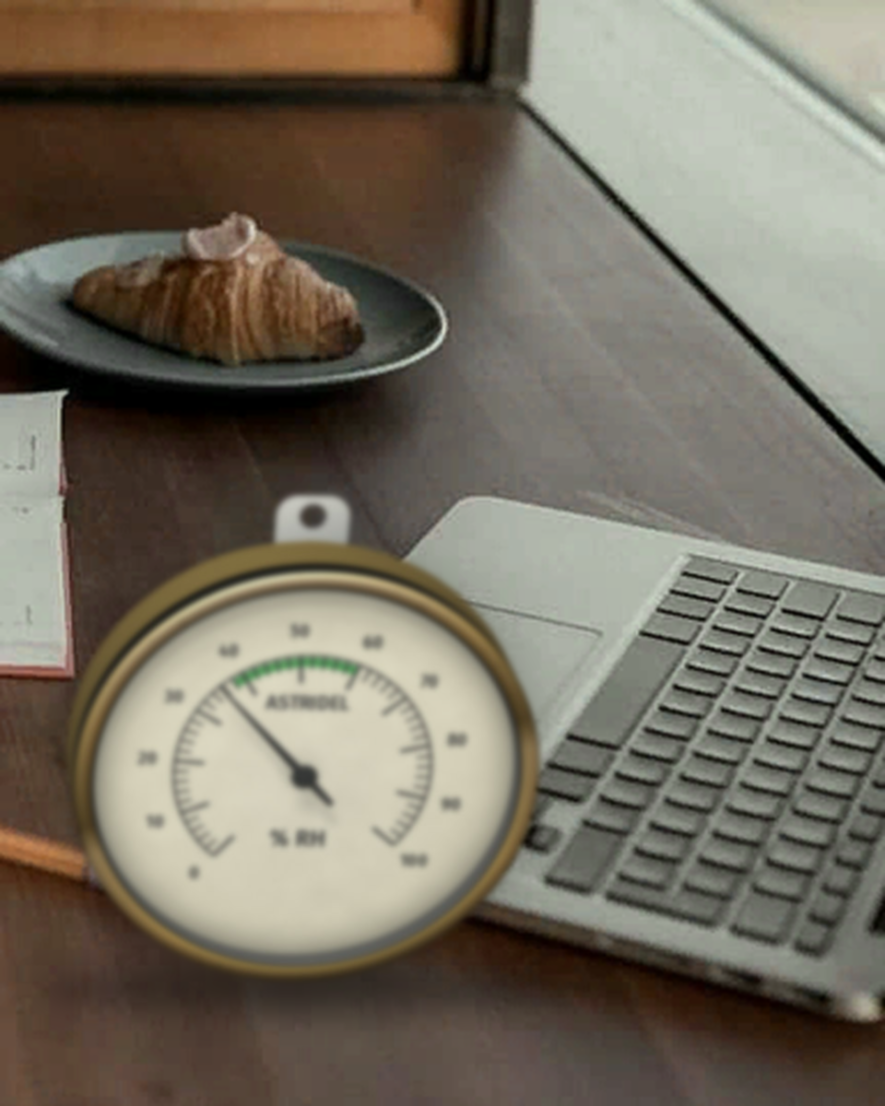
36 %
